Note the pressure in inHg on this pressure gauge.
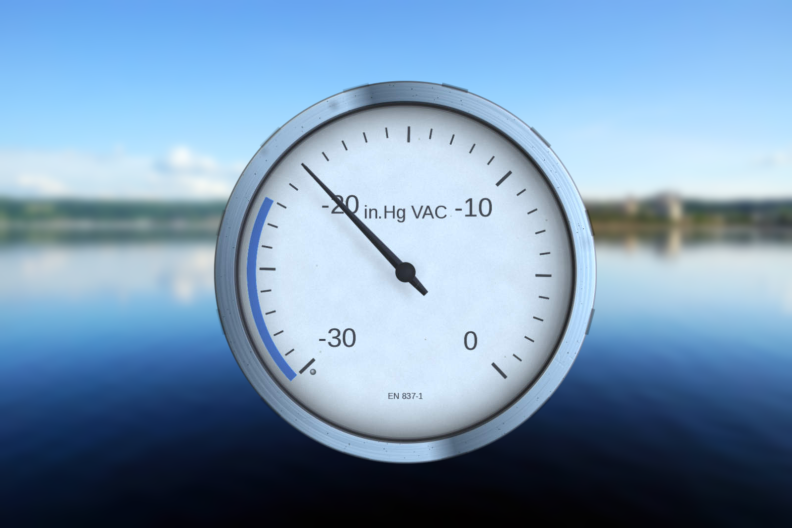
-20 inHg
